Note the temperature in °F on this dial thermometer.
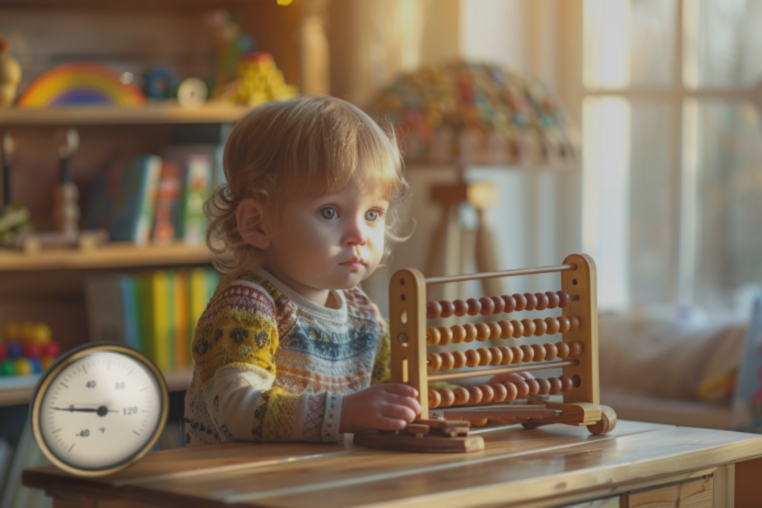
0 °F
